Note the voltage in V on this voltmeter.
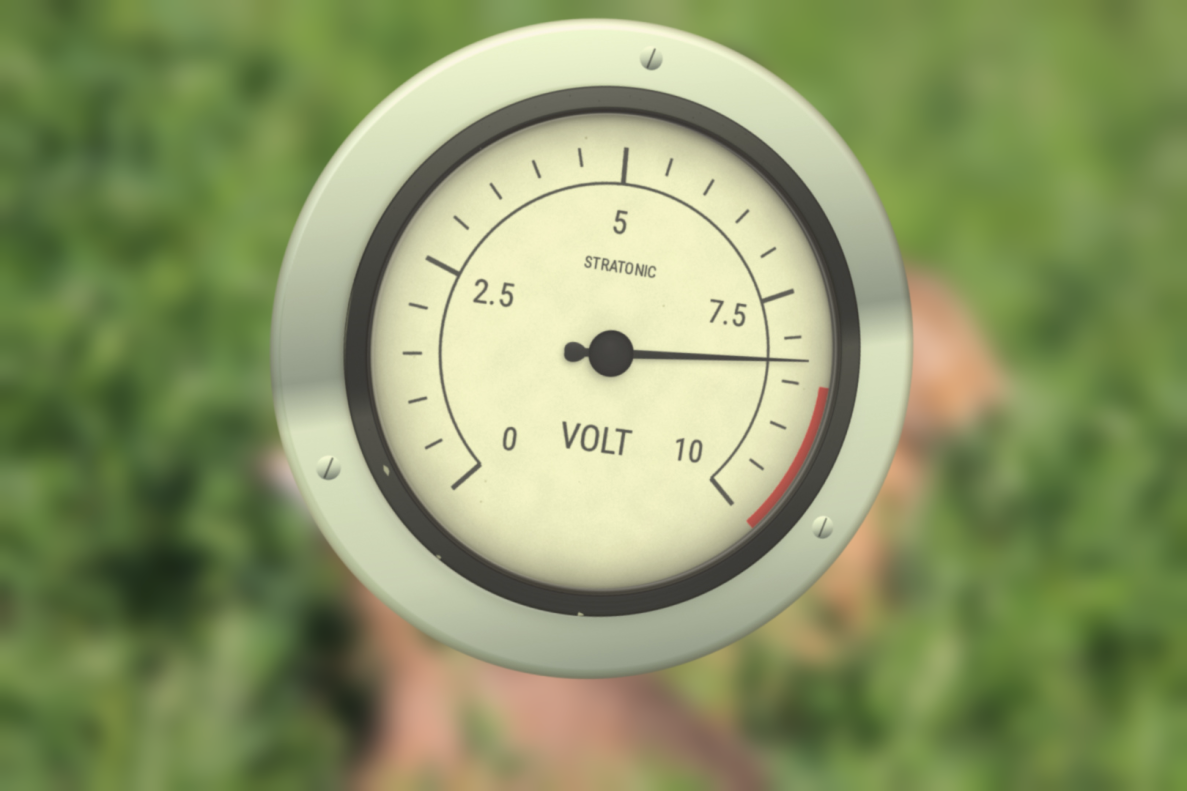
8.25 V
